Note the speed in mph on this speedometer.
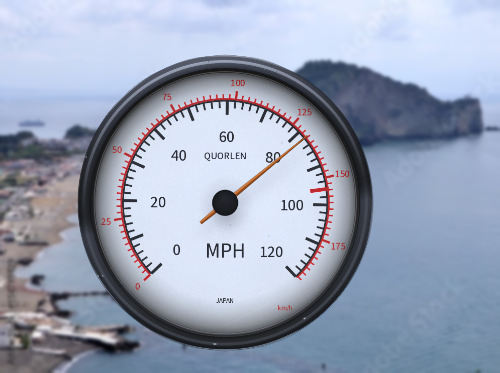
82 mph
